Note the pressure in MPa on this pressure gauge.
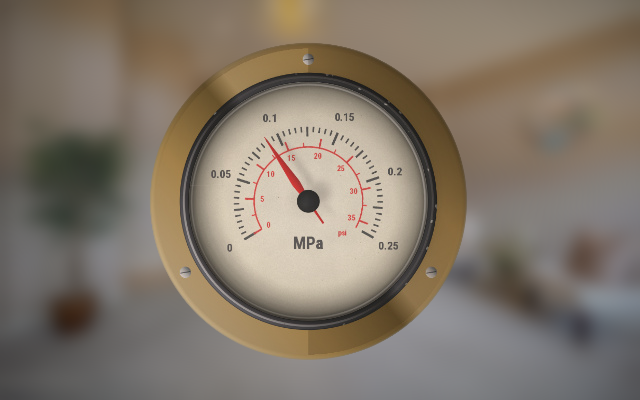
0.09 MPa
